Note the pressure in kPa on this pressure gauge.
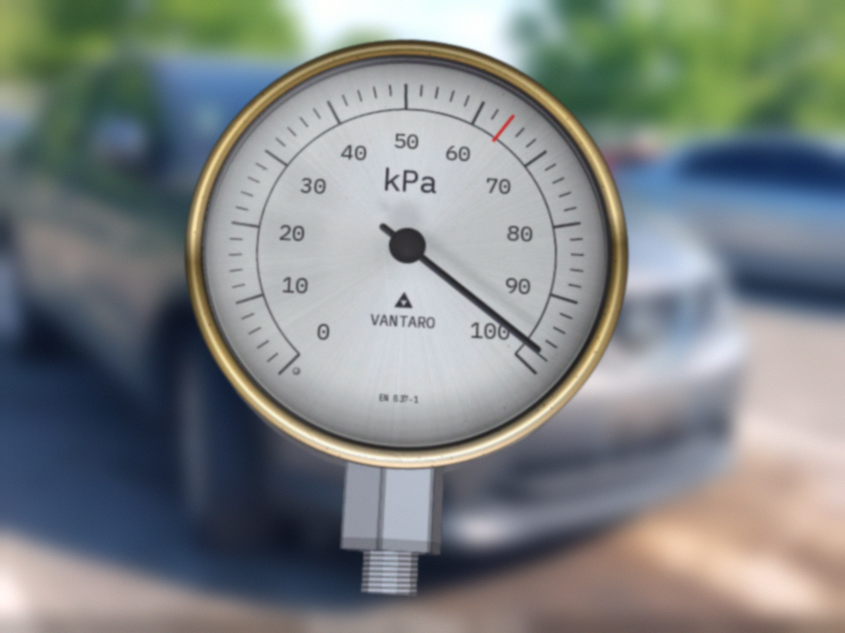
98 kPa
